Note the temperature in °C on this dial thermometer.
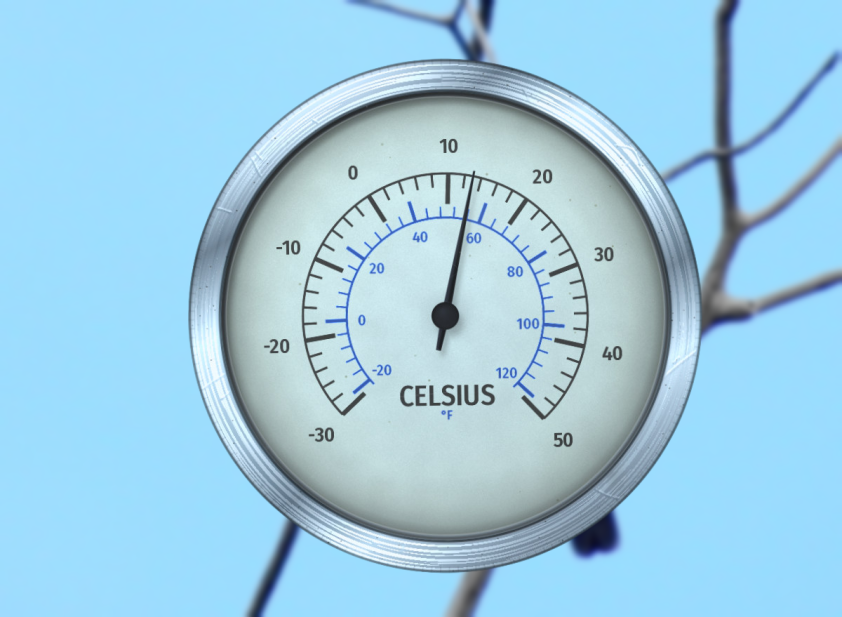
13 °C
